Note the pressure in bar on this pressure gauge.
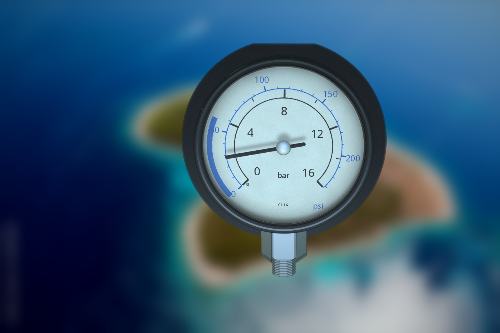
2 bar
